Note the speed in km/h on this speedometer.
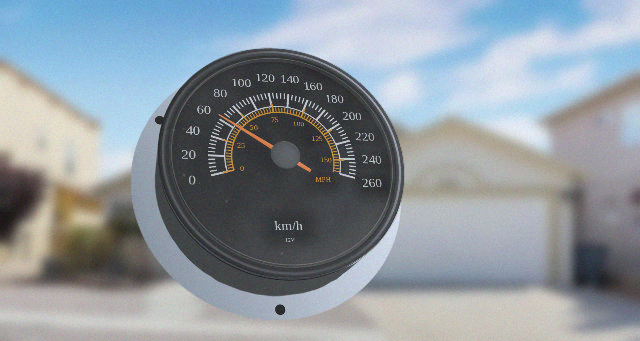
60 km/h
